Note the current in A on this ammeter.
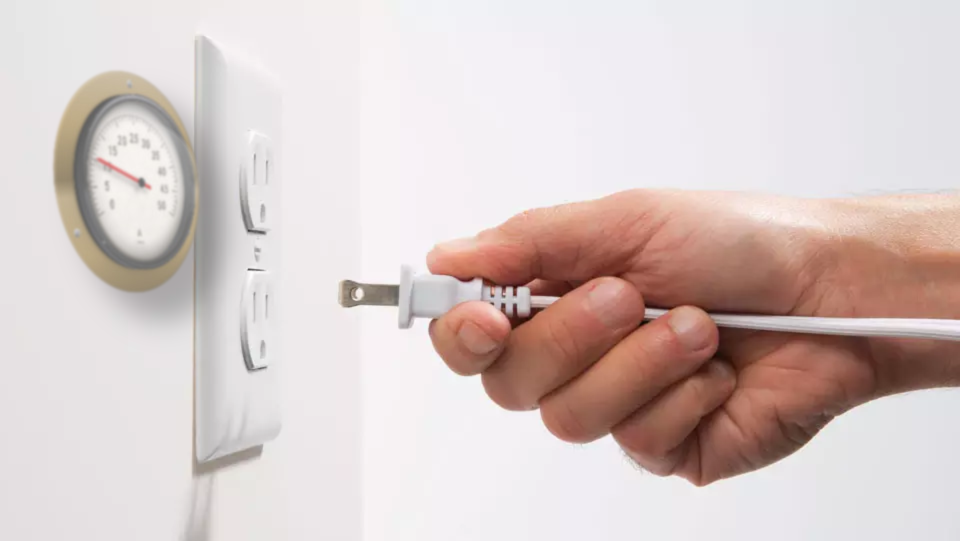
10 A
